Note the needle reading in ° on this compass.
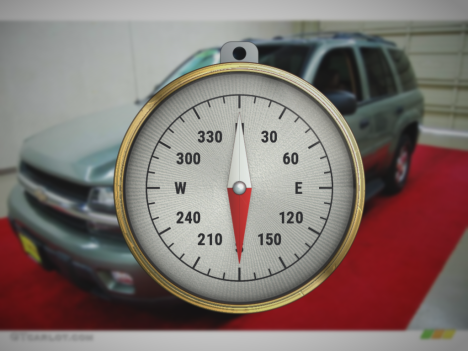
180 °
